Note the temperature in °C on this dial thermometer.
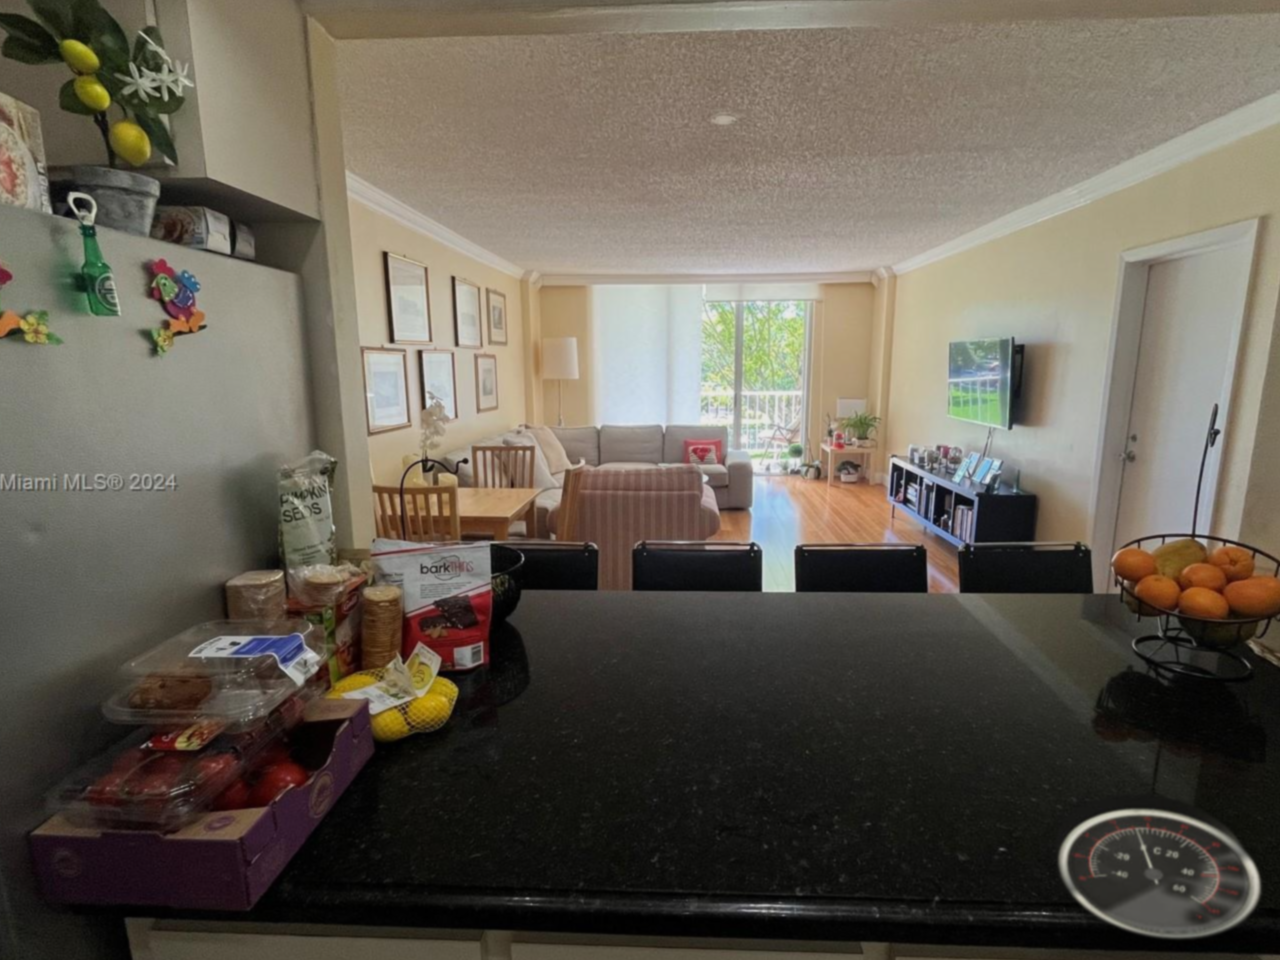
0 °C
